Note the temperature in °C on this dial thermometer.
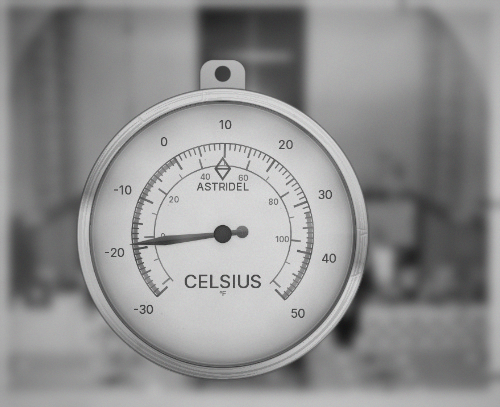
-19 °C
